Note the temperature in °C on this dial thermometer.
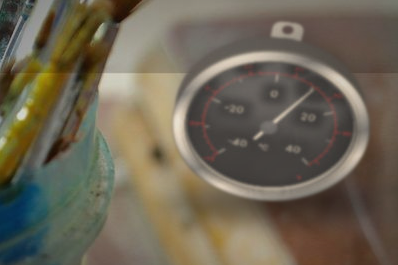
10 °C
